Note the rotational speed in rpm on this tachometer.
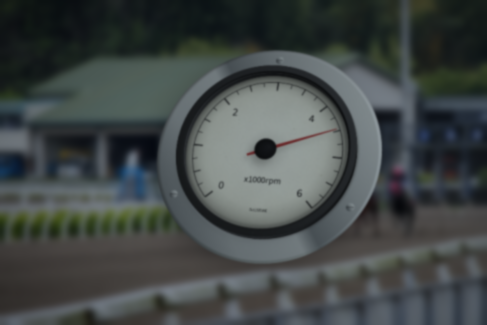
4500 rpm
